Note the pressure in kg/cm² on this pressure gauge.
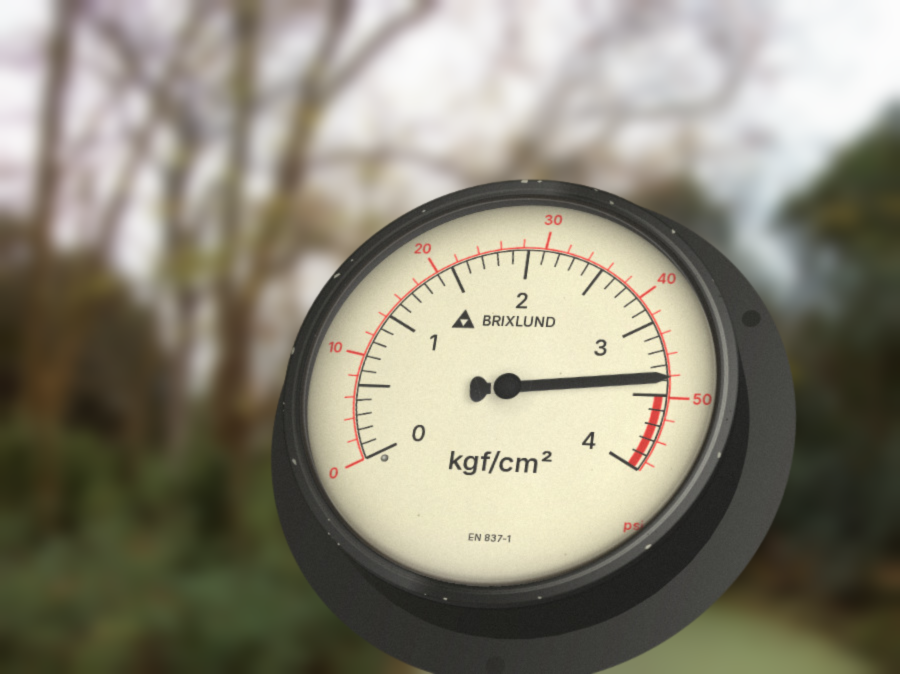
3.4 kg/cm²
